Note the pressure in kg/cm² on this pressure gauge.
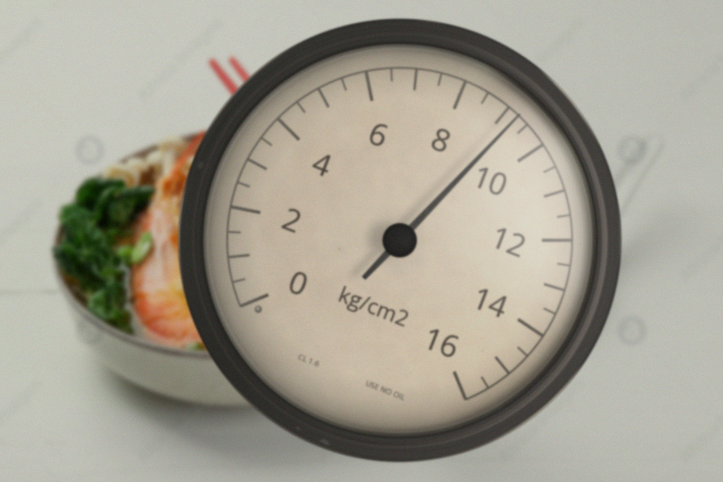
9.25 kg/cm²
